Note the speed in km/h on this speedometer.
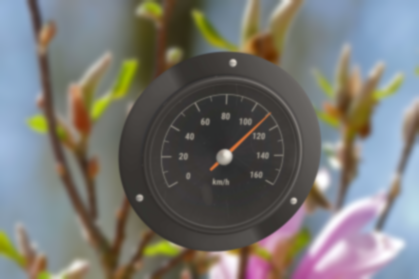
110 km/h
